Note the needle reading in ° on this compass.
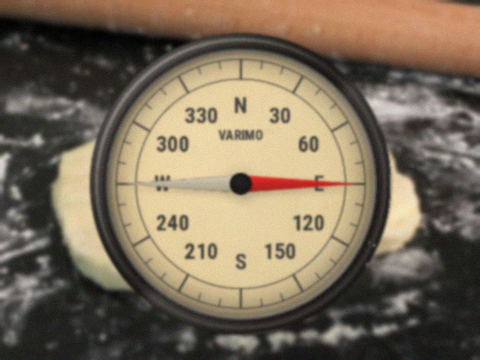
90 °
